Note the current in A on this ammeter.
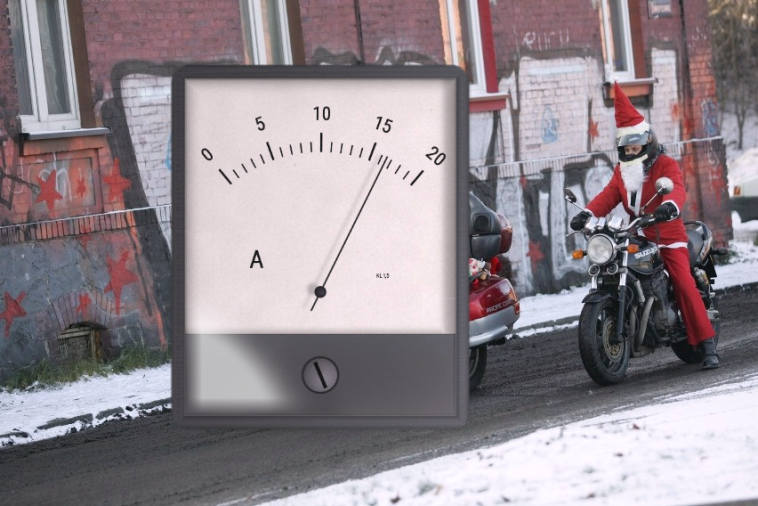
16.5 A
